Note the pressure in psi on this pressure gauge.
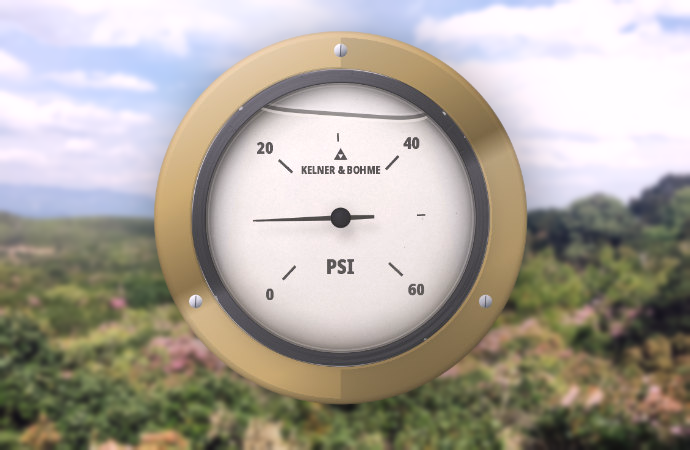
10 psi
